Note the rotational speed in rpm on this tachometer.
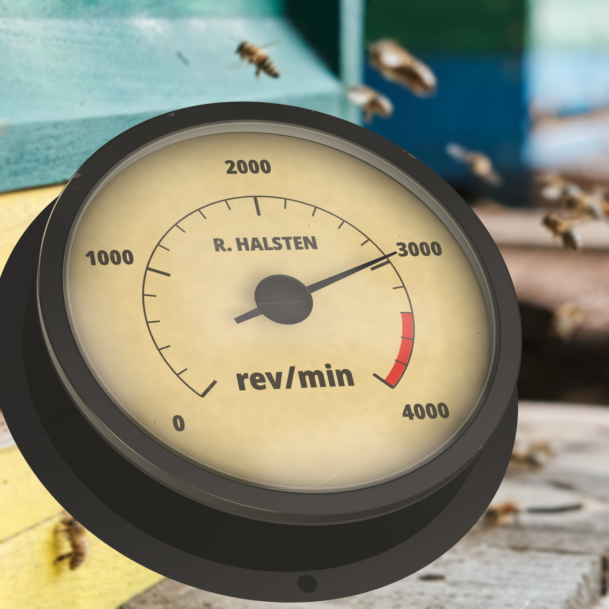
3000 rpm
